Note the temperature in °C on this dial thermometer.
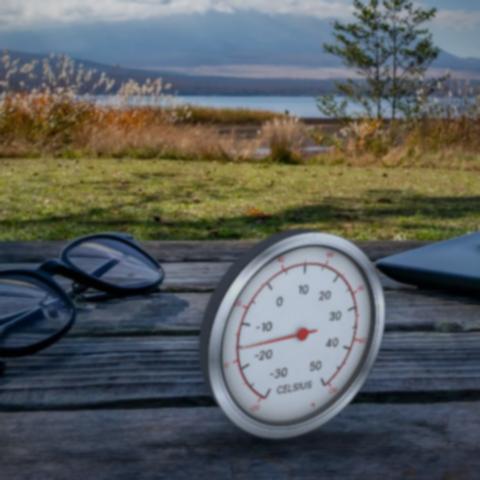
-15 °C
